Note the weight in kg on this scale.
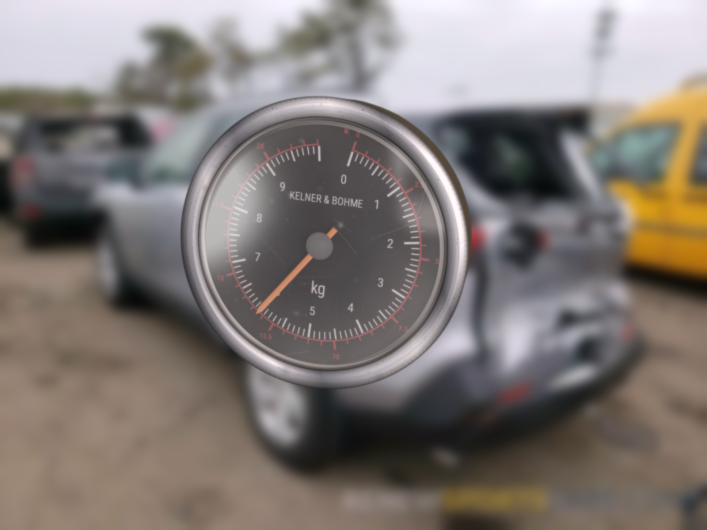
6 kg
